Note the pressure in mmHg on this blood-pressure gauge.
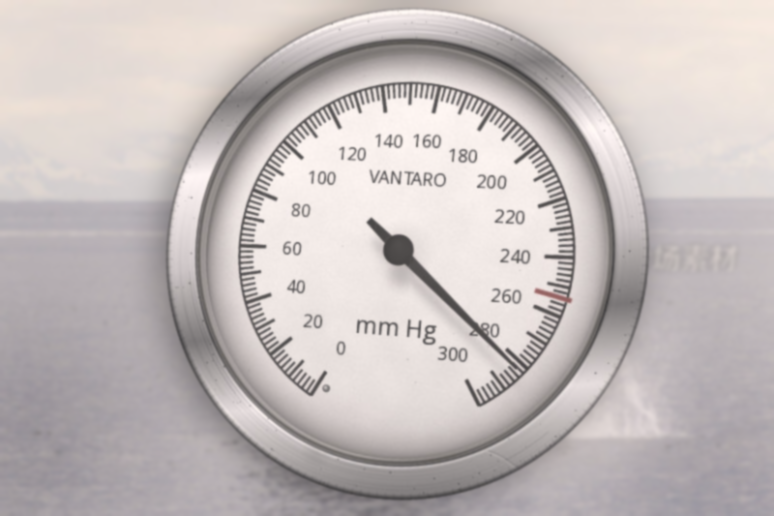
282 mmHg
